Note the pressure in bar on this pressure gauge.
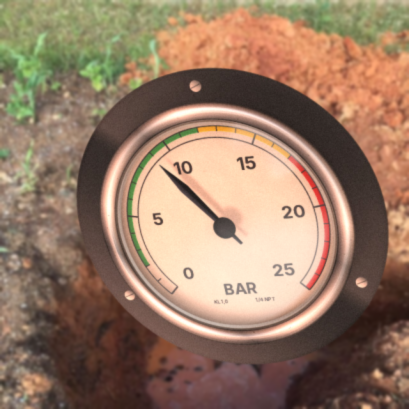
9 bar
